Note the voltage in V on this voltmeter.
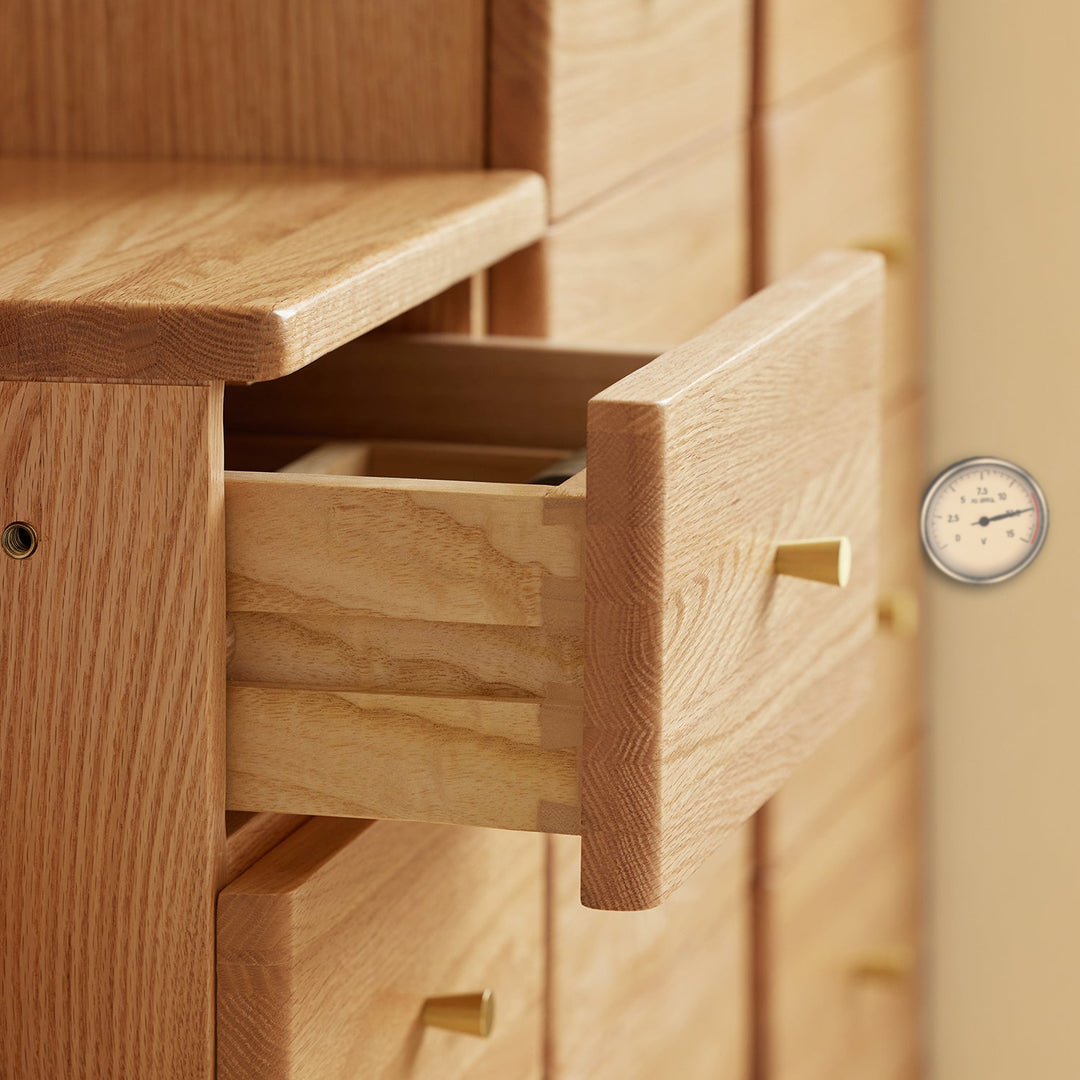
12.5 V
